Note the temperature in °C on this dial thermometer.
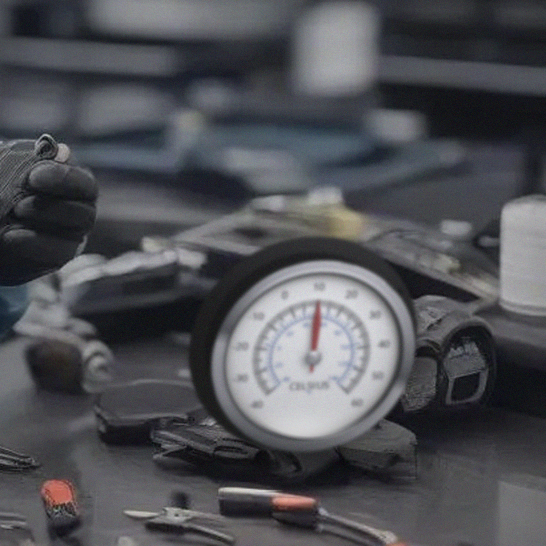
10 °C
